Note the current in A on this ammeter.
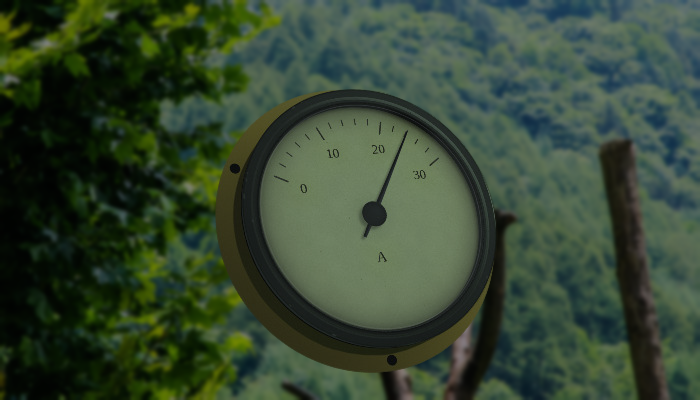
24 A
